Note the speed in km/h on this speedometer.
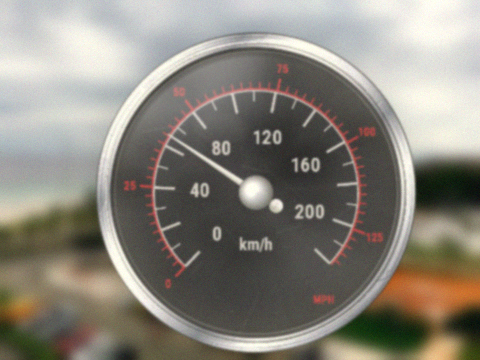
65 km/h
